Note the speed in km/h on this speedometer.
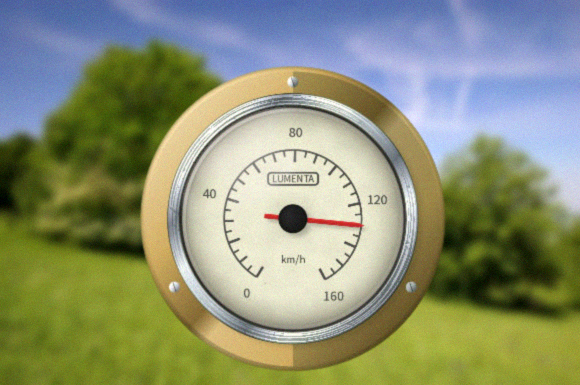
130 km/h
